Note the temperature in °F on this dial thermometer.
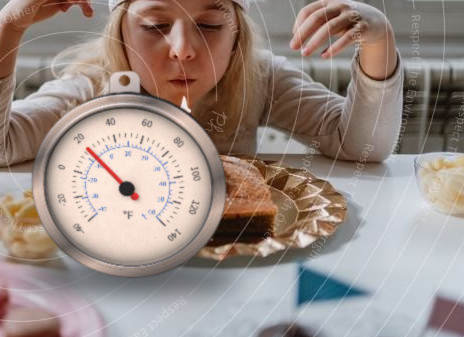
20 °F
